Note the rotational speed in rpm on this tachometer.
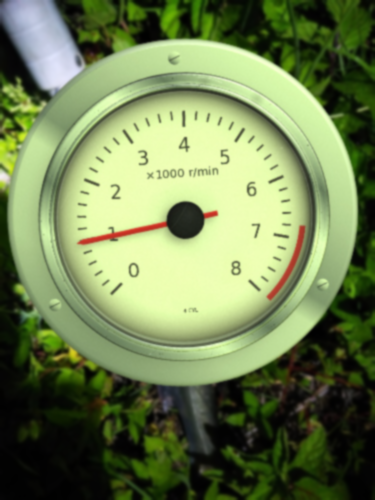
1000 rpm
